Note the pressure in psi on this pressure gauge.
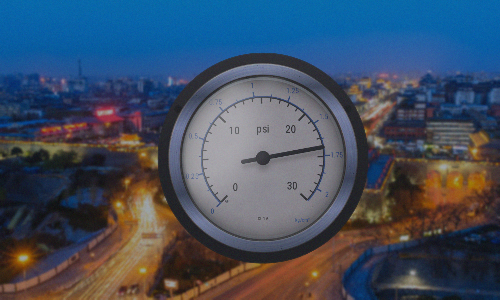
24 psi
